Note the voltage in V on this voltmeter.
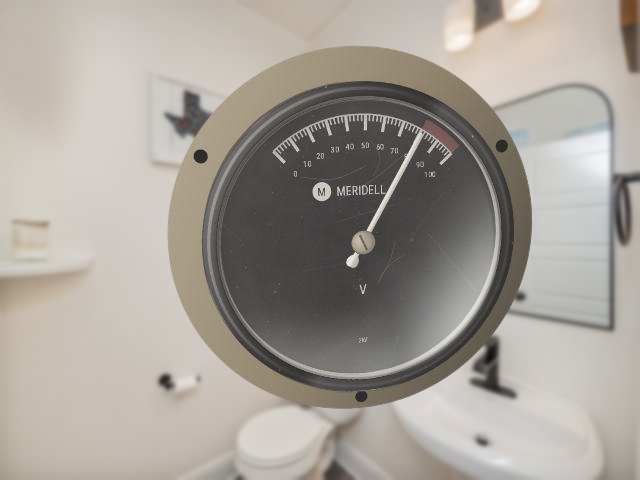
80 V
